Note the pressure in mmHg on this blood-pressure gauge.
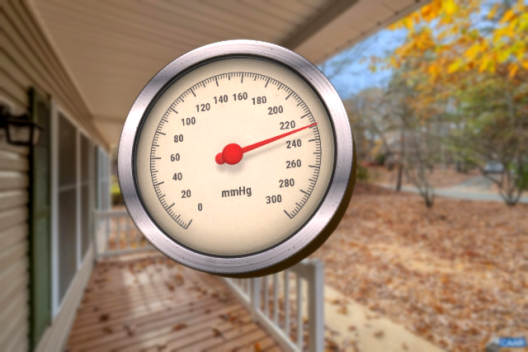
230 mmHg
